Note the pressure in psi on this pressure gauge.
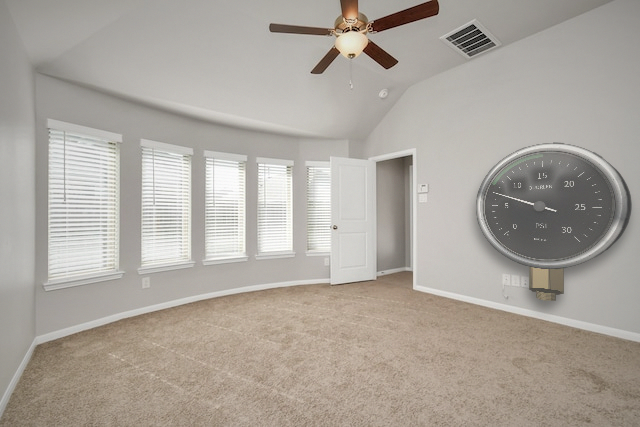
7 psi
